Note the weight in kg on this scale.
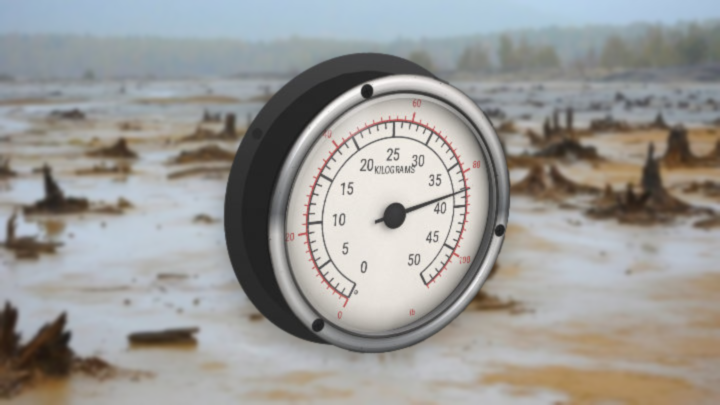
38 kg
